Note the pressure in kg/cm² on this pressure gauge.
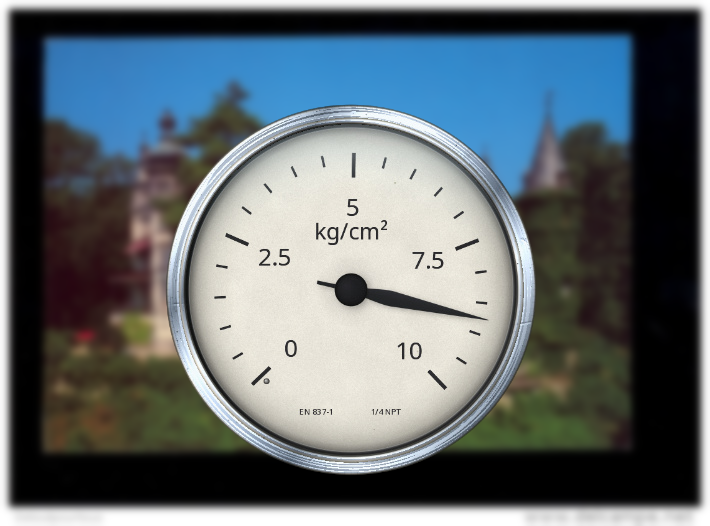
8.75 kg/cm²
